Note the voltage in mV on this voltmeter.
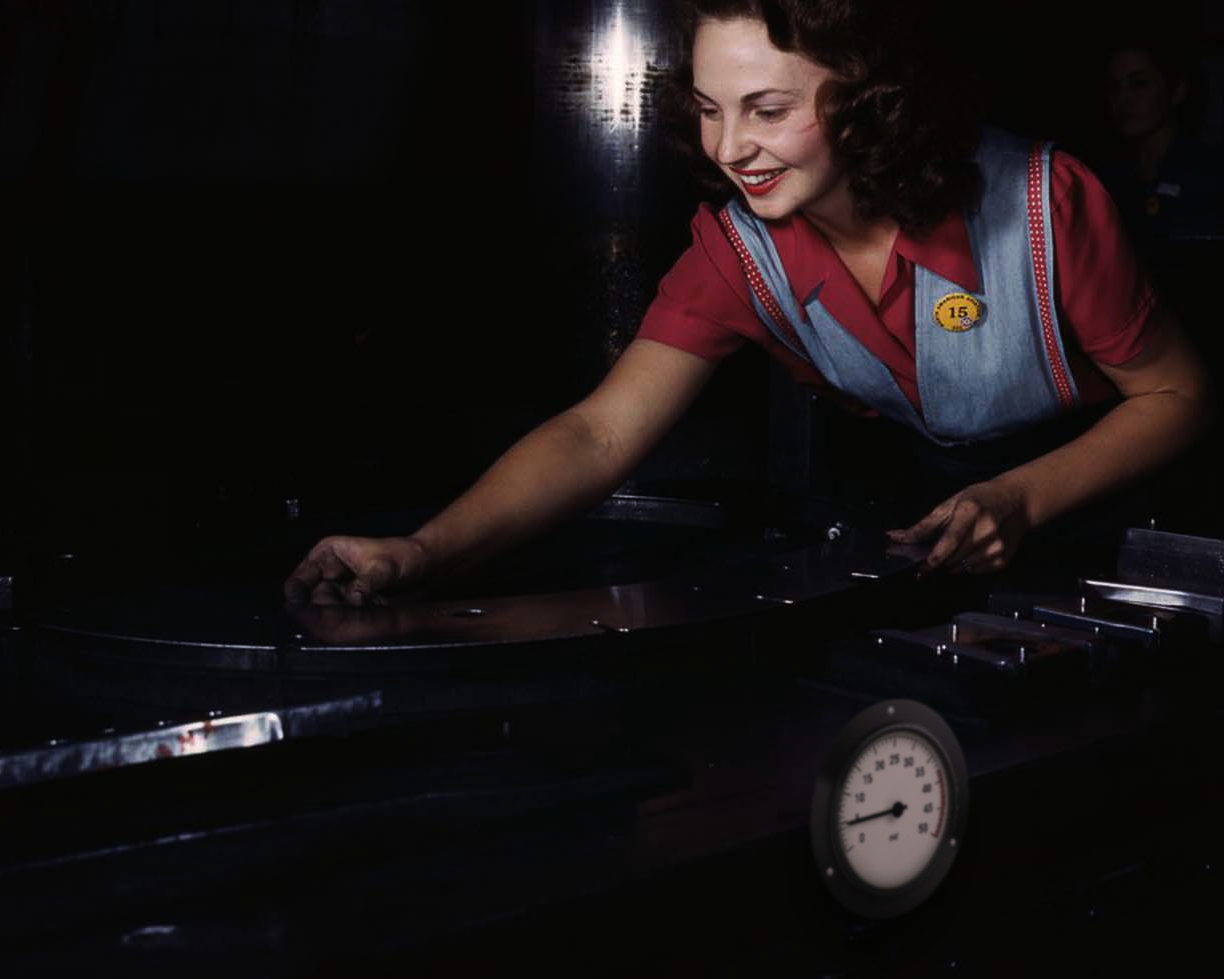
5 mV
